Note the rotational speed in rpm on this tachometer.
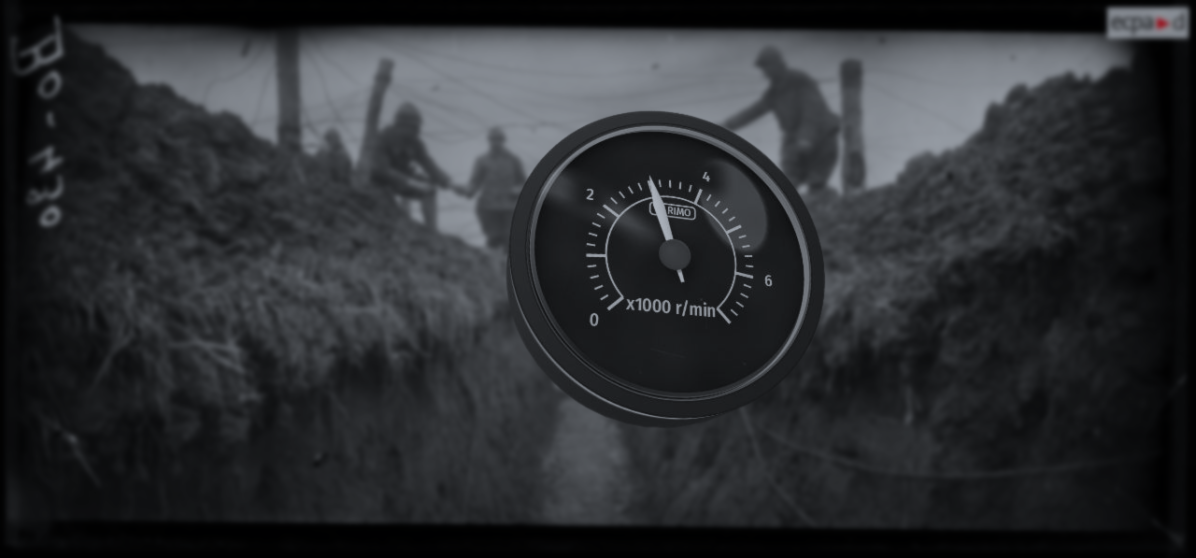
3000 rpm
